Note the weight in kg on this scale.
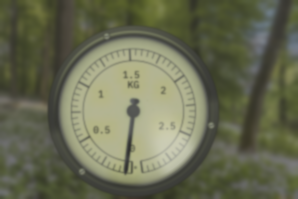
0.05 kg
